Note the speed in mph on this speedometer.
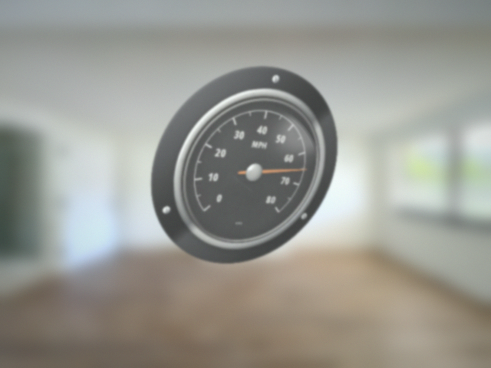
65 mph
